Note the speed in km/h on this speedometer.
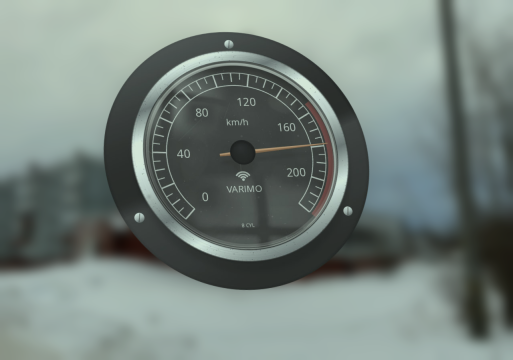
180 km/h
